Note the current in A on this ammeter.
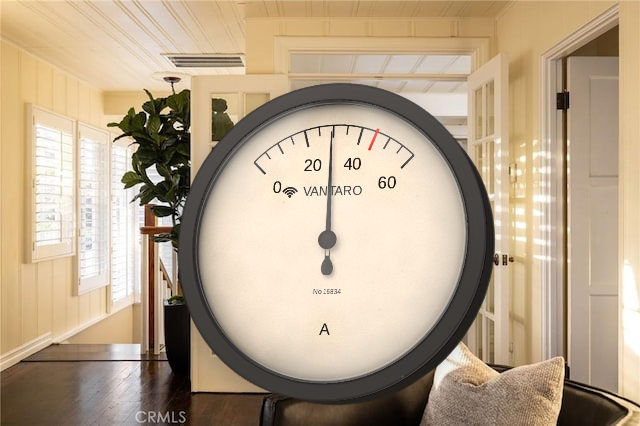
30 A
